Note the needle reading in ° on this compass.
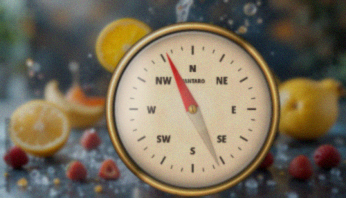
335 °
